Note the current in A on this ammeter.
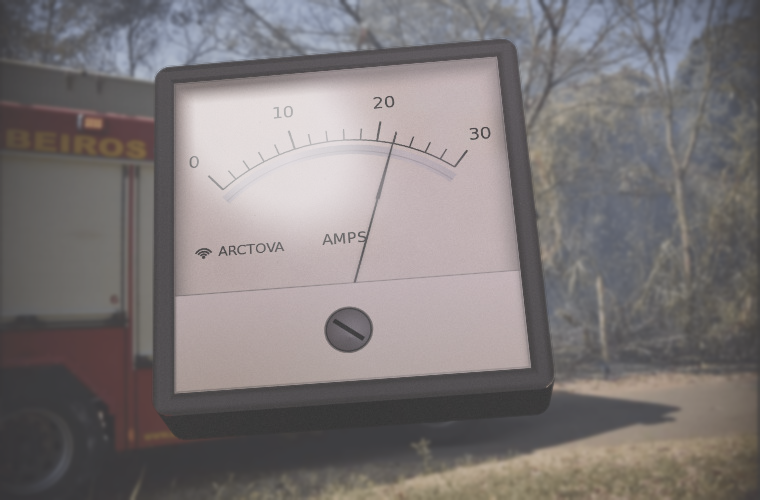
22 A
